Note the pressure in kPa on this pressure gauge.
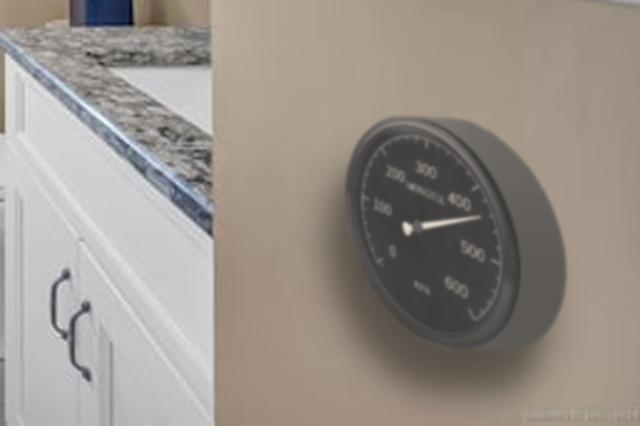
440 kPa
